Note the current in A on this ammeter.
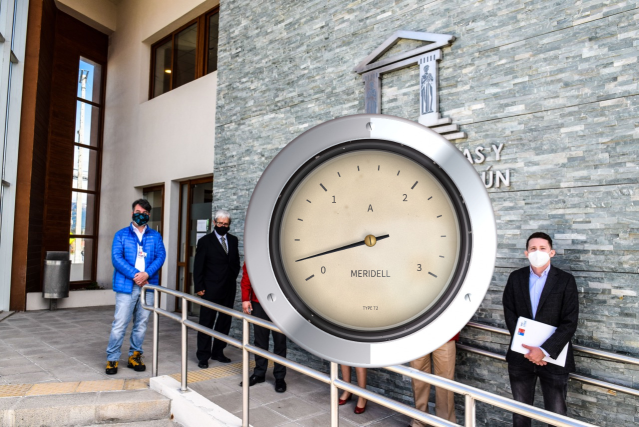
0.2 A
